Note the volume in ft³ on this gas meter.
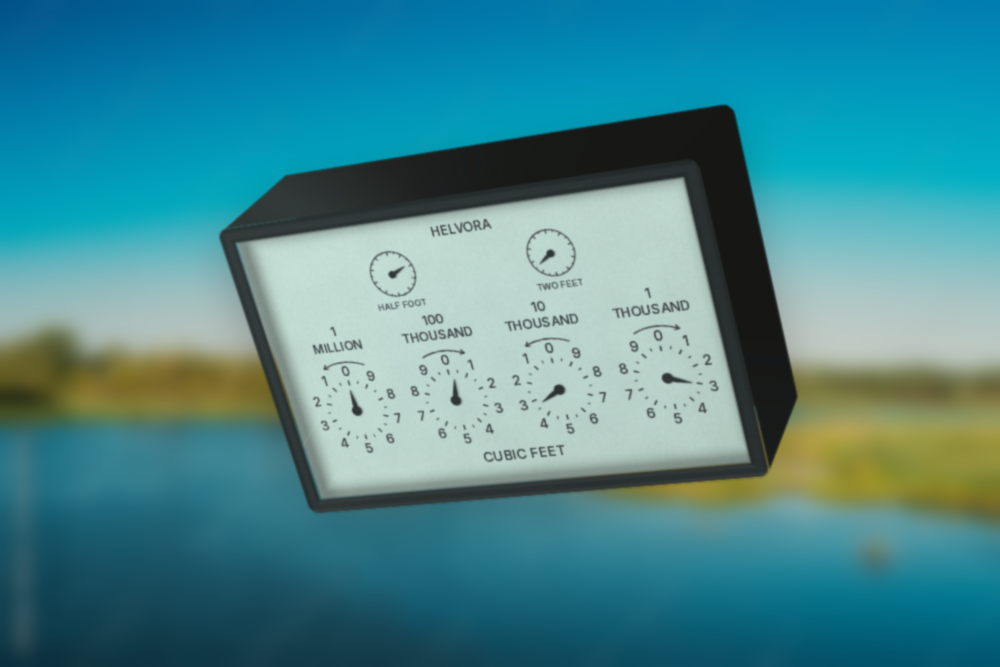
3300 ft³
